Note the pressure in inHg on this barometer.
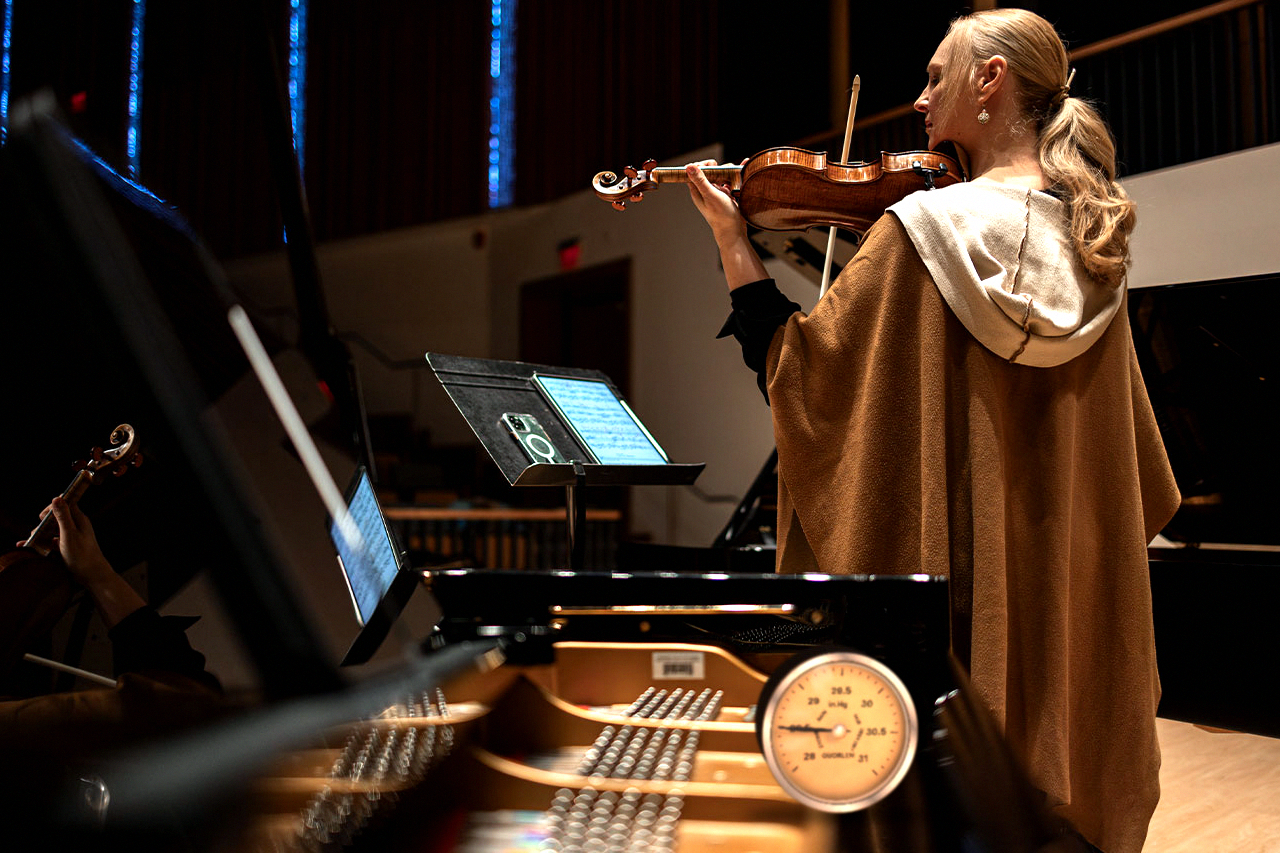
28.5 inHg
